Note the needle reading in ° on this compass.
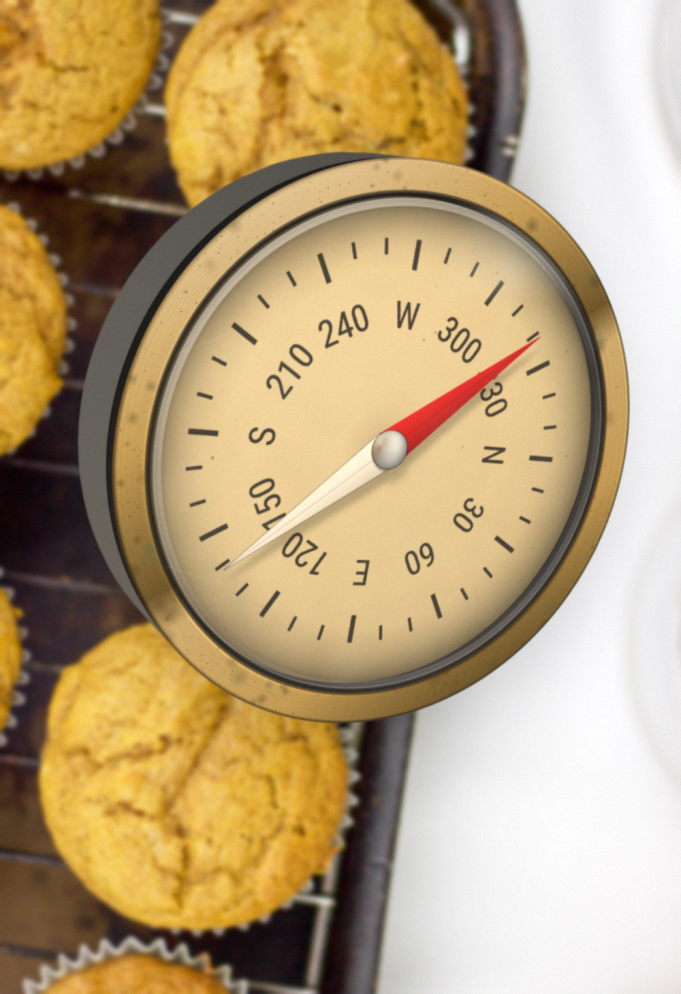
320 °
